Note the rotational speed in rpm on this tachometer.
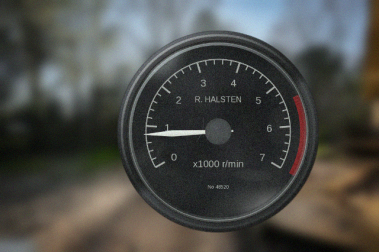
800 rpm
